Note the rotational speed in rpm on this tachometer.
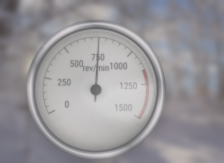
750 rpm
